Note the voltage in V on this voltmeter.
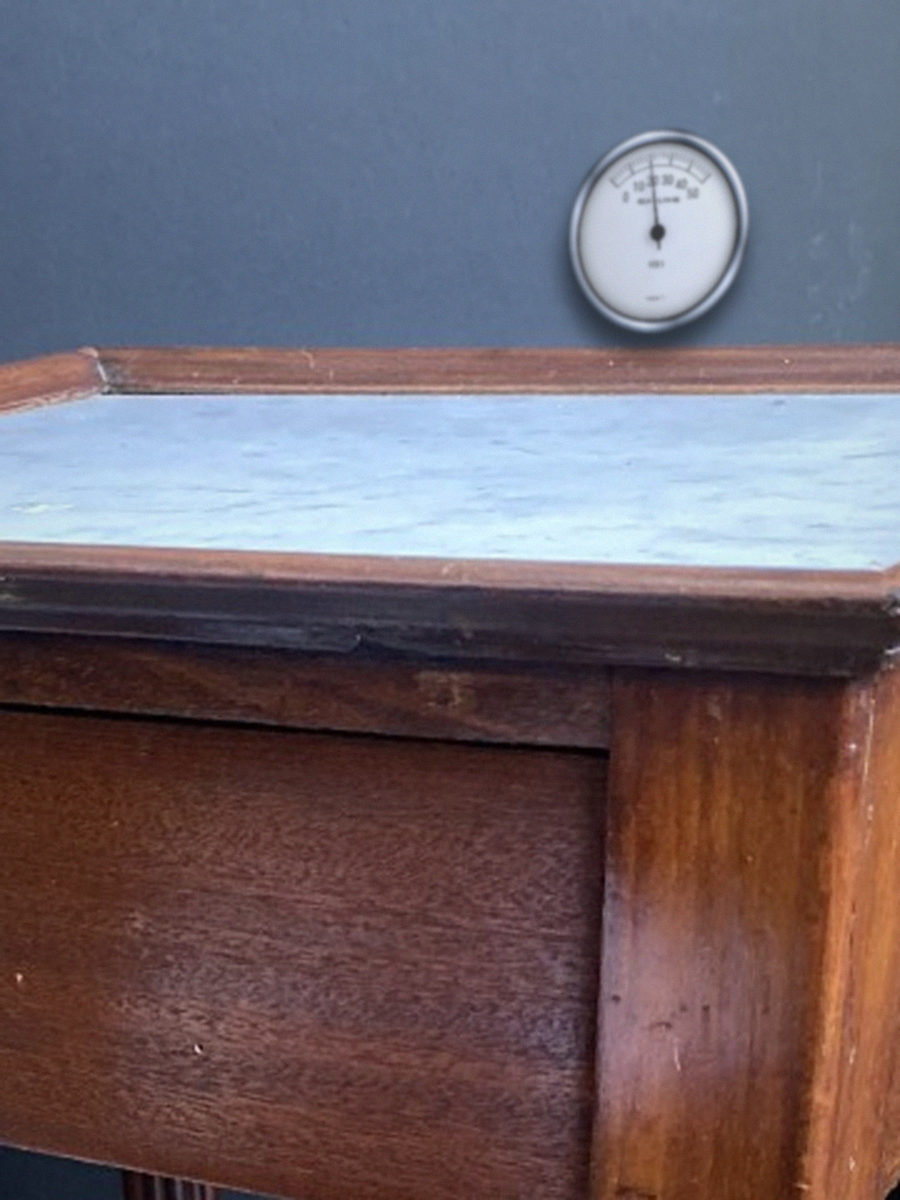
20 V
